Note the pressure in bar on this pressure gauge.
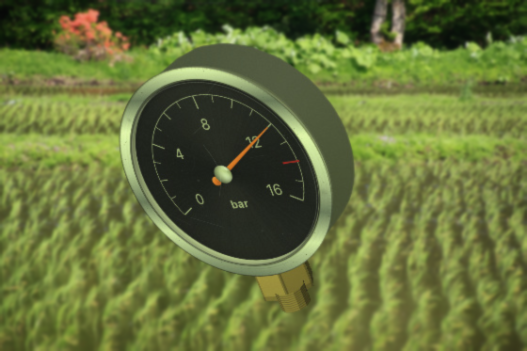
12 bar
